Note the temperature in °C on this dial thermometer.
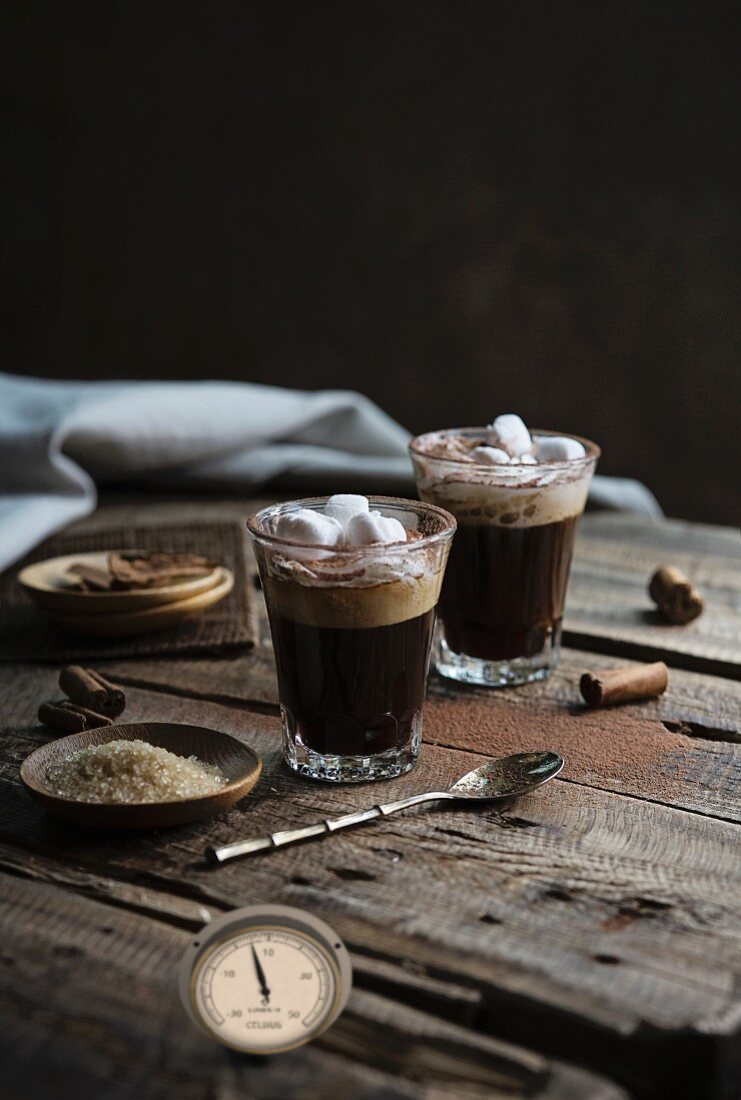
5 °C
